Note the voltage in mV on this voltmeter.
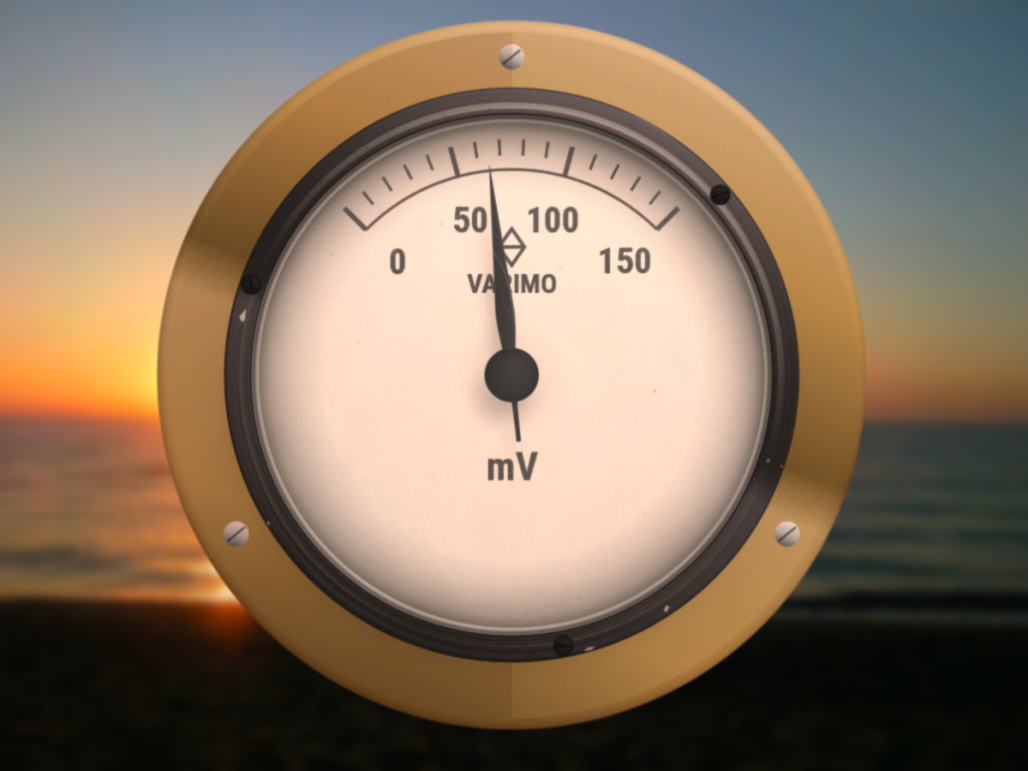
65 mV
